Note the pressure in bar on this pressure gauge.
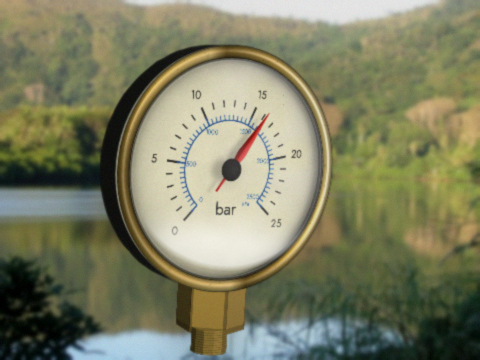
16 bar
